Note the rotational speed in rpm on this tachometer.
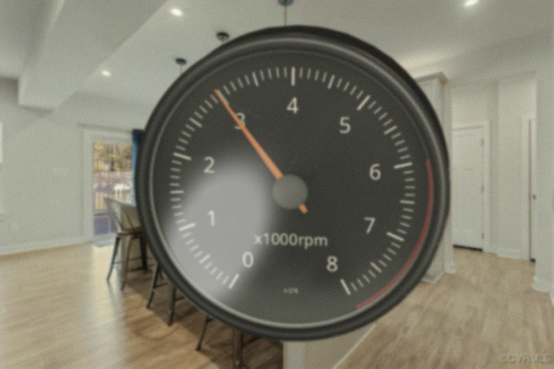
3000 rpm
